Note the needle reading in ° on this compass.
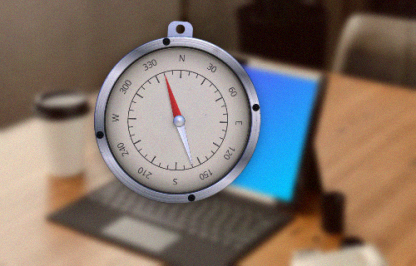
340 °
